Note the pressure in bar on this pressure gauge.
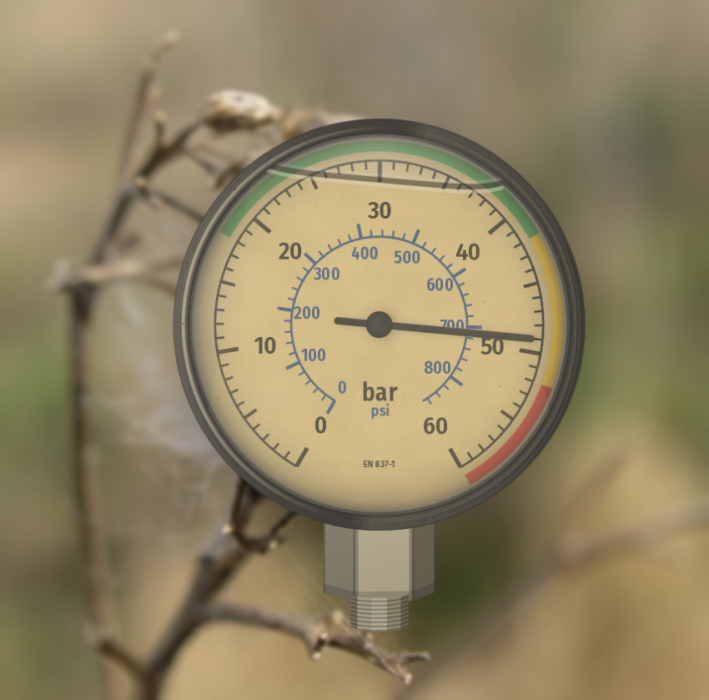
49 bar
